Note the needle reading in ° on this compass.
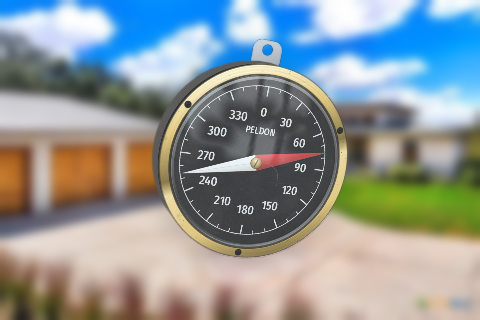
75 °
